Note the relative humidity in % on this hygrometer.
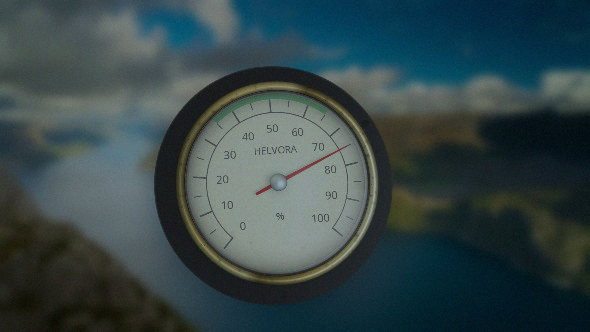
75 %
